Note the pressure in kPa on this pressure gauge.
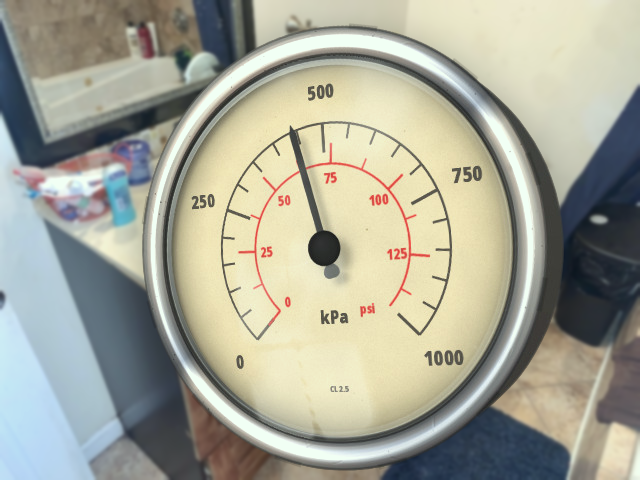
450 kPa
